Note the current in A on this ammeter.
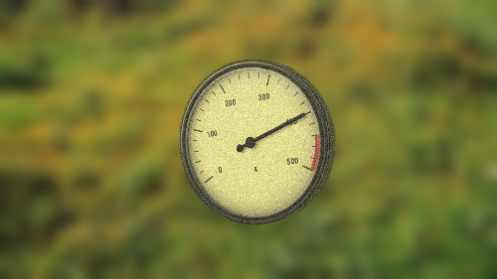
400 A
